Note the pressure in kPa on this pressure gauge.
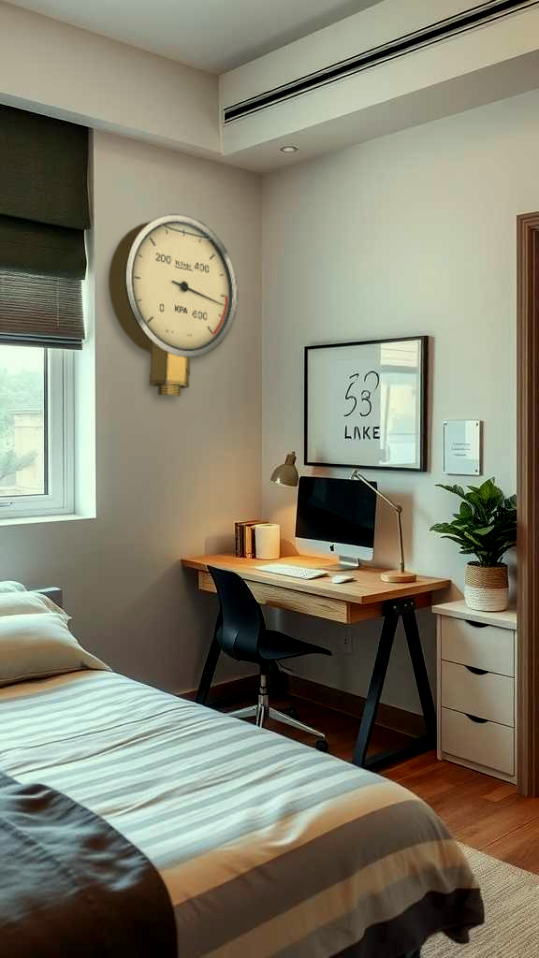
525 kPa
